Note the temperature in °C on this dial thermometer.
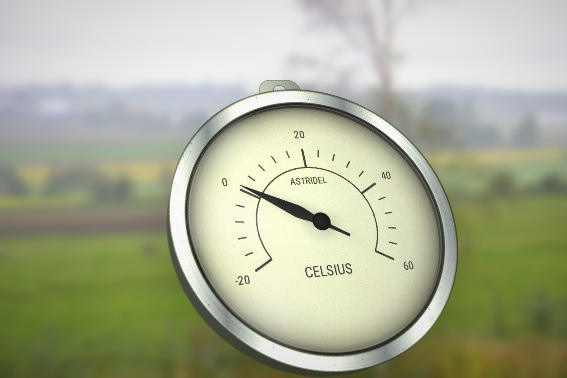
0 °C
